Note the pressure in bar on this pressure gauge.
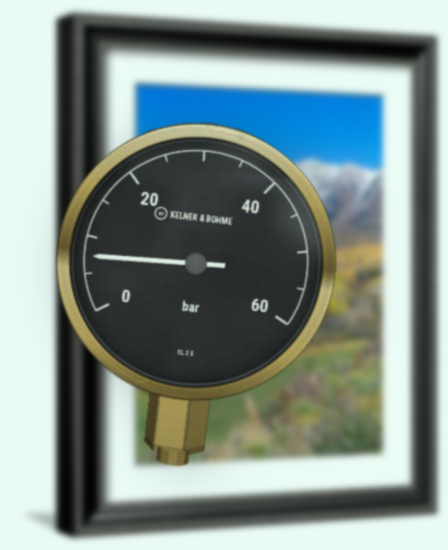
7.5 bar
